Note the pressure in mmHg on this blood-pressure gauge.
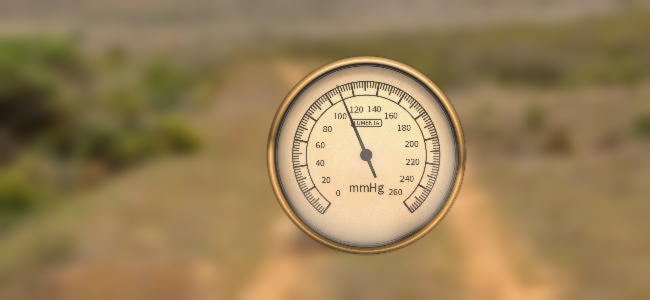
110 mmHg
